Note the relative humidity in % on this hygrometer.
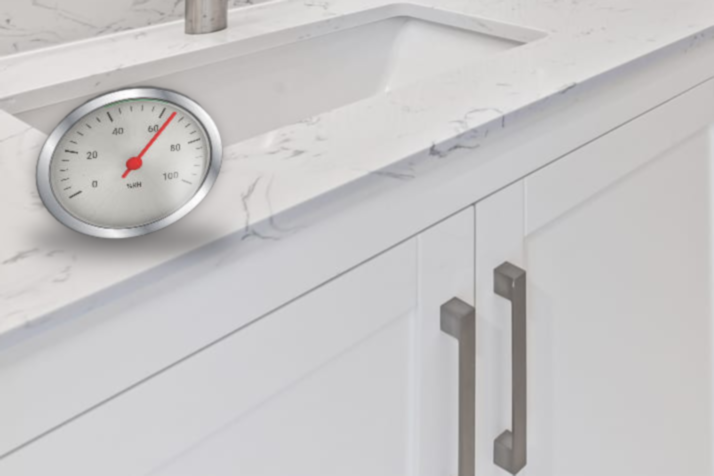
64 %
